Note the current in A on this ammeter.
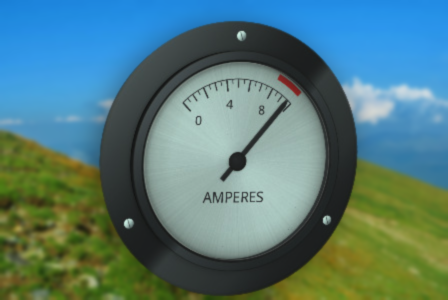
9.5 A
